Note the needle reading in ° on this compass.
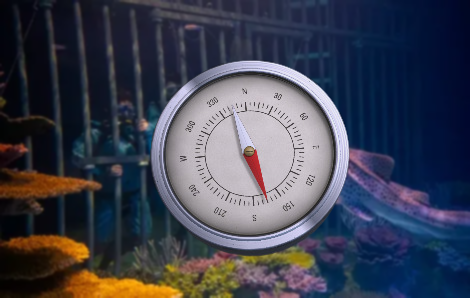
165 °
